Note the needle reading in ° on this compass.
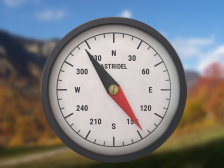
145 °
